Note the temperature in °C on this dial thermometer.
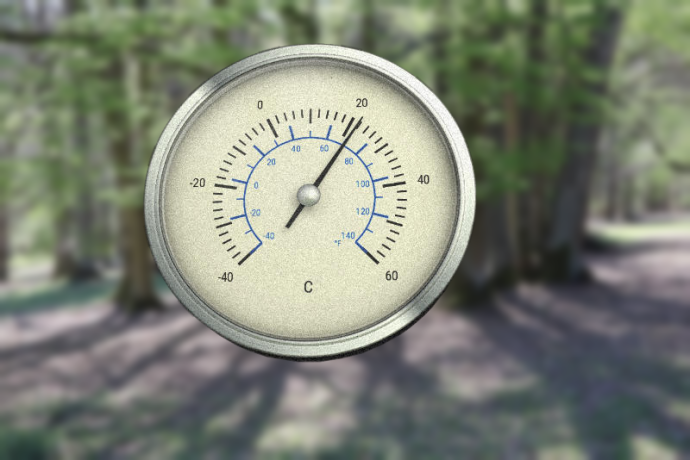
22 °C
